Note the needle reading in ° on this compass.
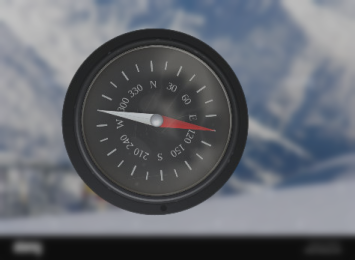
105 °
